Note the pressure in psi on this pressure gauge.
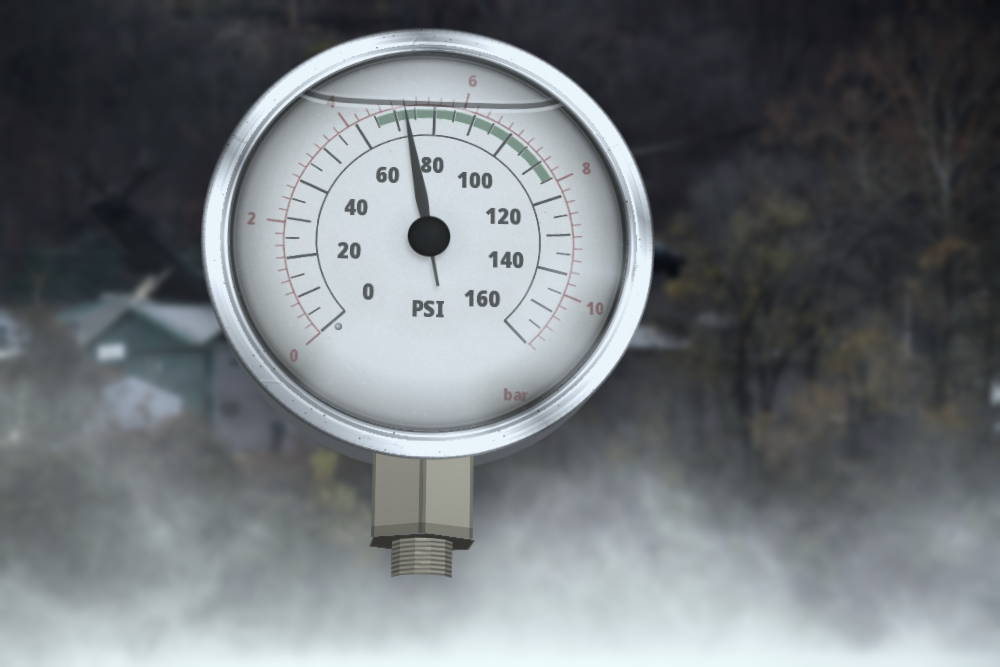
72.5 psi
